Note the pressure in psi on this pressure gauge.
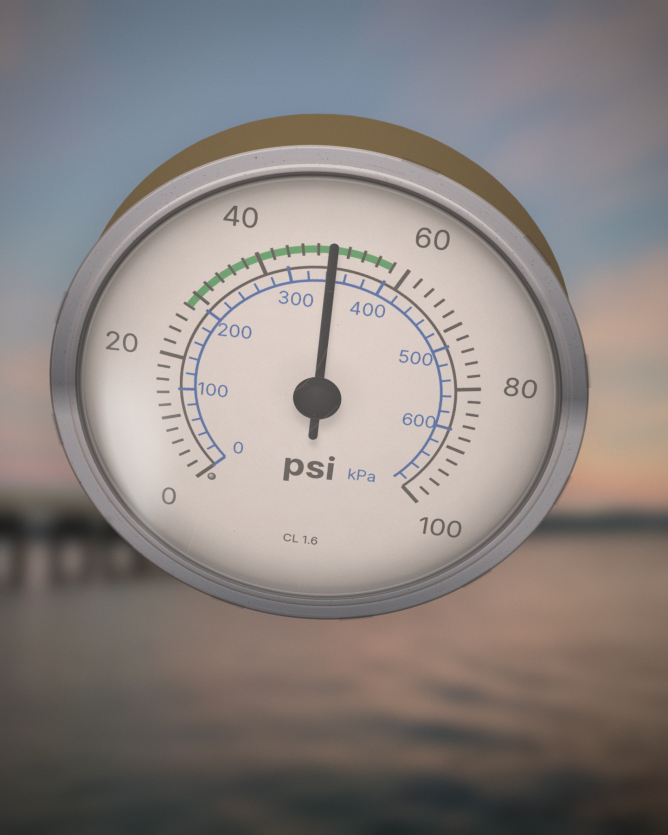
50 psi
